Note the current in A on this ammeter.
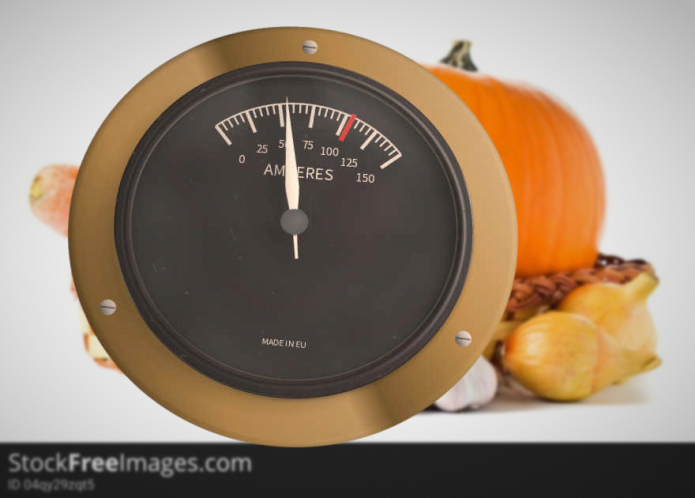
55 A
